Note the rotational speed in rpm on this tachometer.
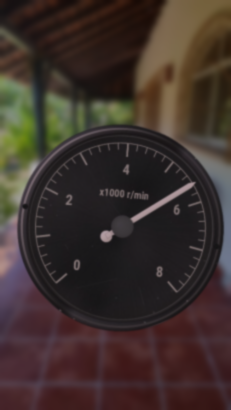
5600 rpm
